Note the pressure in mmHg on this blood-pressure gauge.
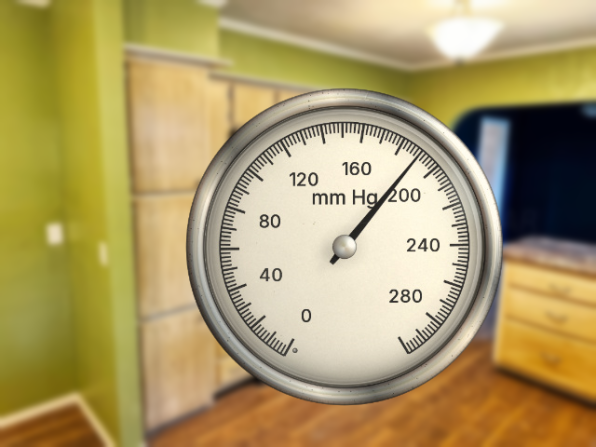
190 mmHg
